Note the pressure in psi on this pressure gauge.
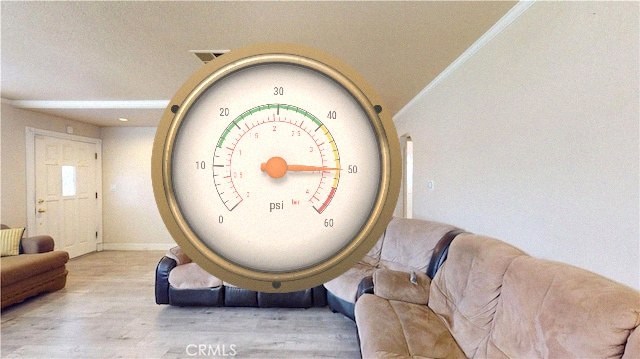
50 psi
